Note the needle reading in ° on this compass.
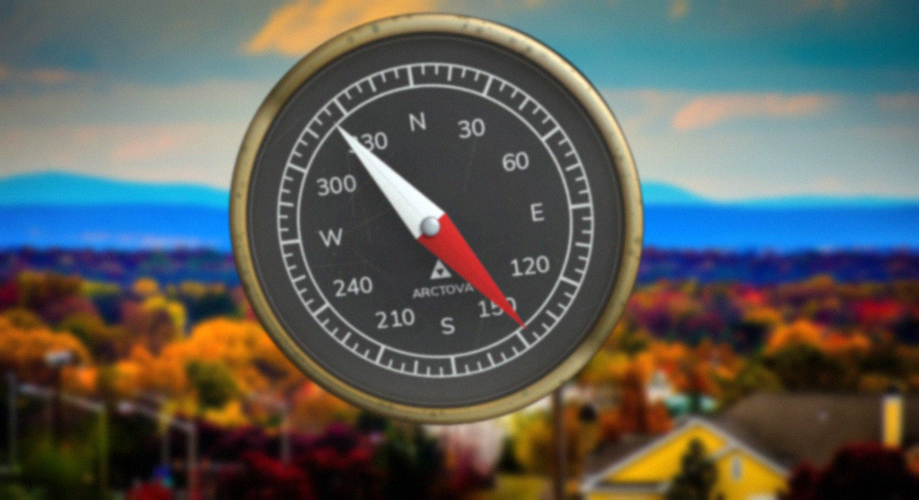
145 °
